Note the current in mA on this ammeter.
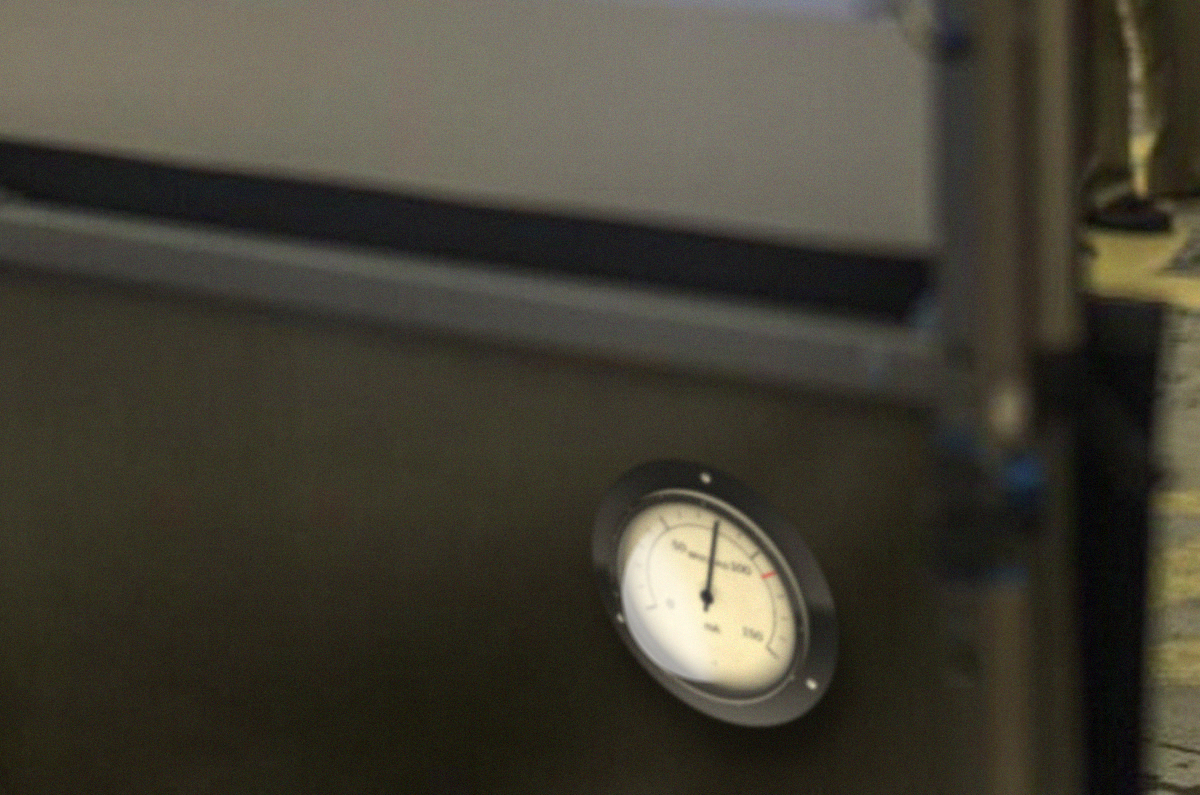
80 mA
